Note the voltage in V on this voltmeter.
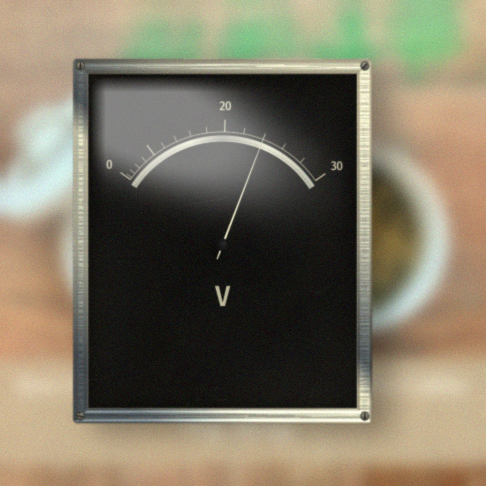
24 V
